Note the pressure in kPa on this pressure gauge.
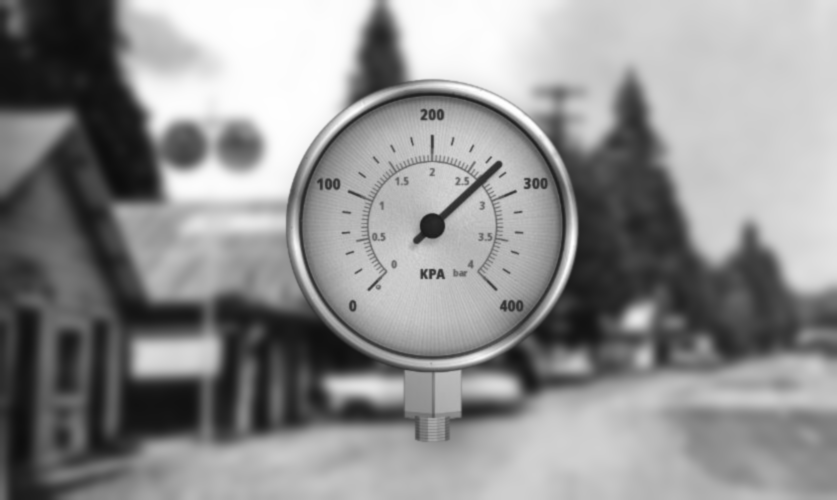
270 kPa
